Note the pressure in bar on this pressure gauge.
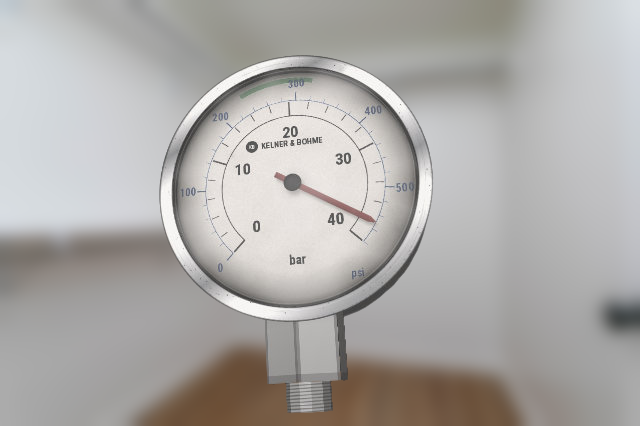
38 bar
